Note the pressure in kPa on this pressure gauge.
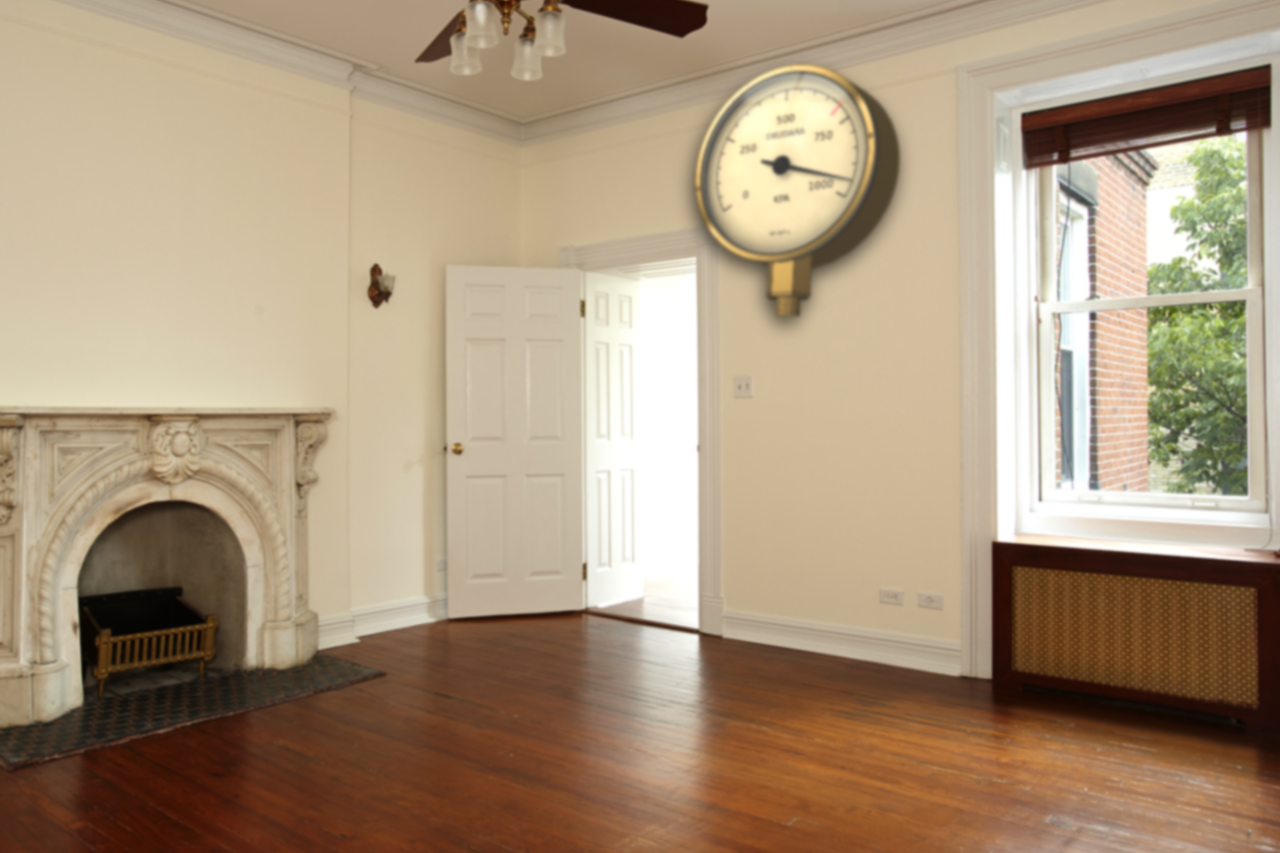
950 kPa
